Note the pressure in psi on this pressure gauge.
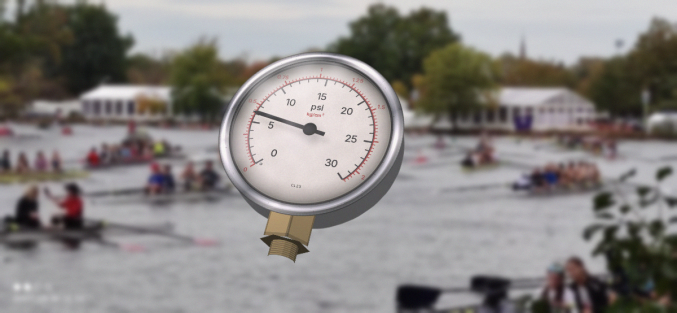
6 psi
